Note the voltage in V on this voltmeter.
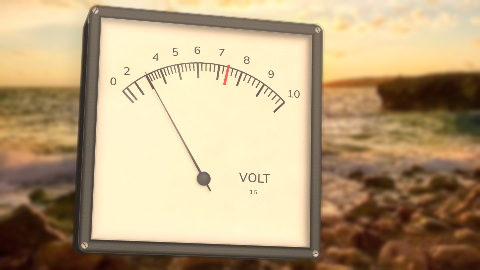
3 V
